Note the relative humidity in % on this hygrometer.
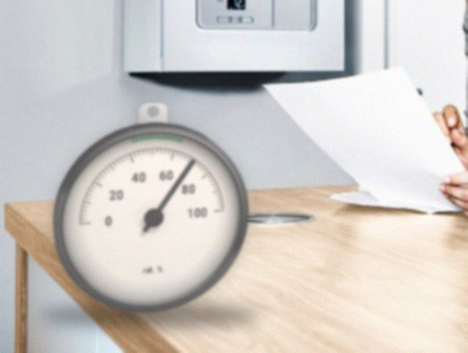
70 %
